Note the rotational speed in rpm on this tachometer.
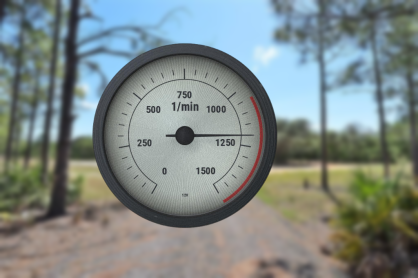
1200 rpm
